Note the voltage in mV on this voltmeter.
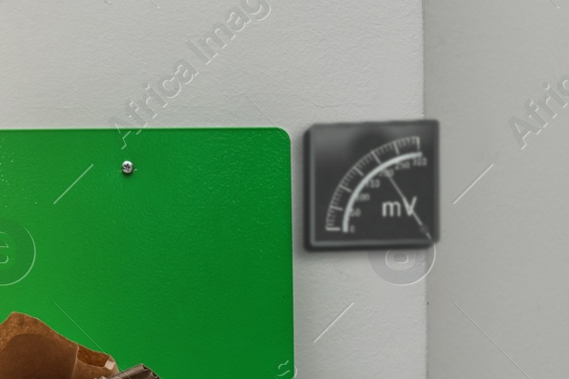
200 mV
